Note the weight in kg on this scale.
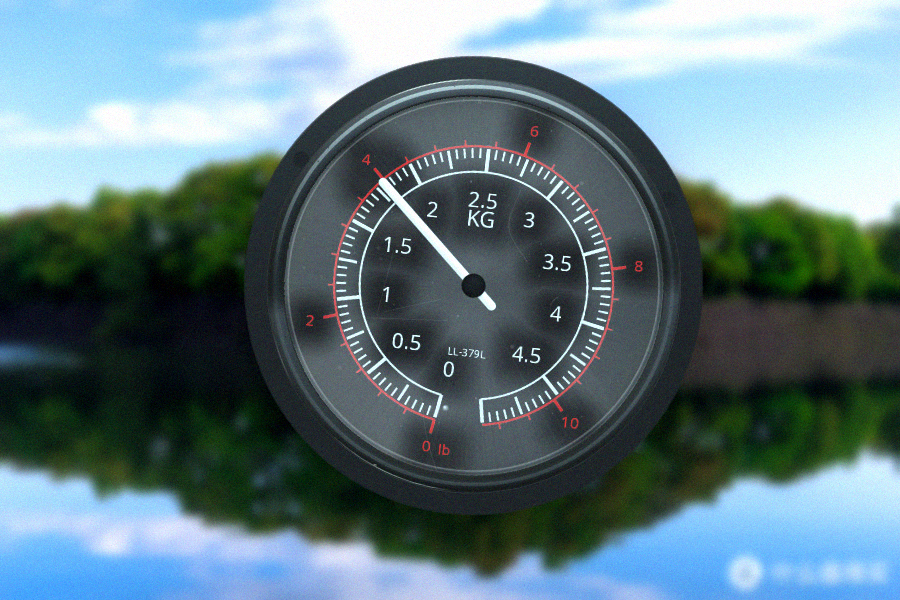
1.8 kg
